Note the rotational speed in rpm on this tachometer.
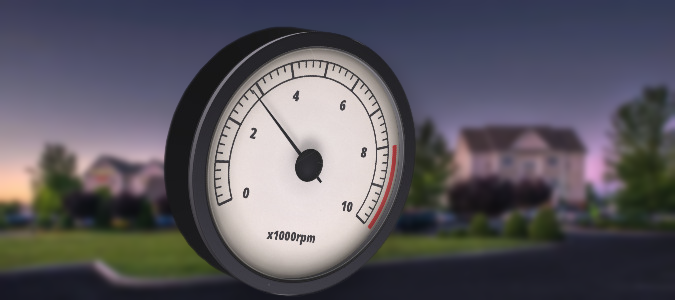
2800 rpm
